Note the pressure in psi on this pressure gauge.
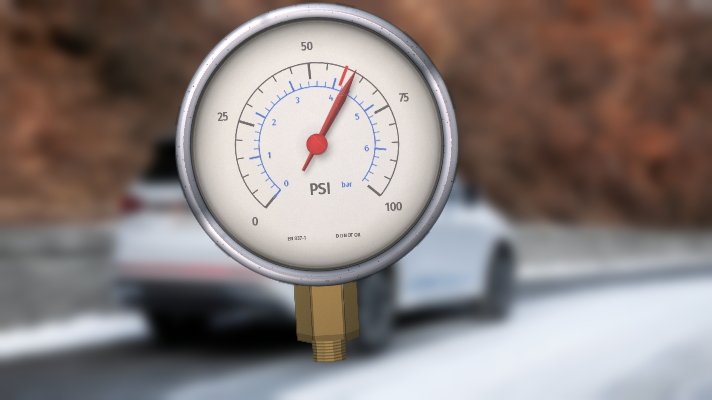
62.5 psi
